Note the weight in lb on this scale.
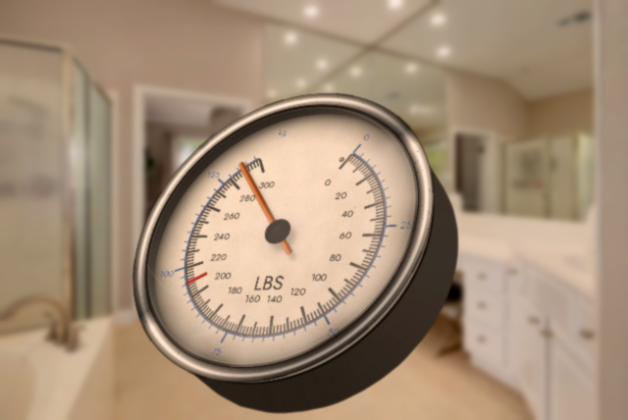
290 lb
